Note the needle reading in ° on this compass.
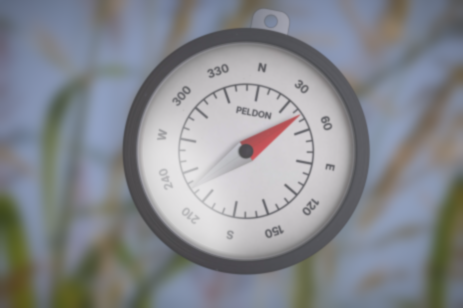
45 °
